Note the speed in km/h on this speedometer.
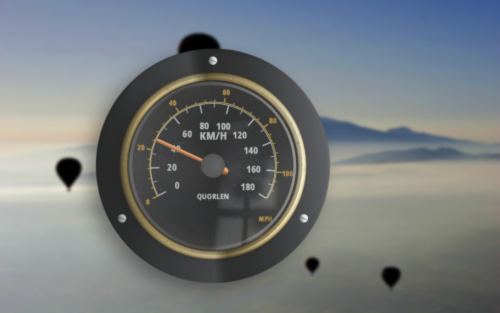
40 km/h
